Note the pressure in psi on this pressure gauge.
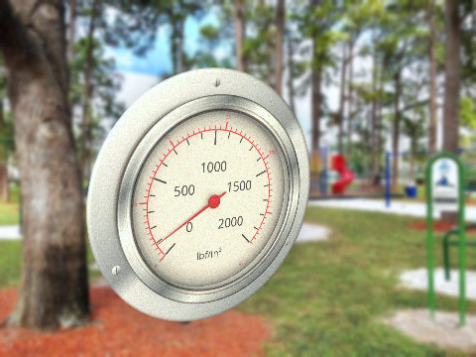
100 psi
